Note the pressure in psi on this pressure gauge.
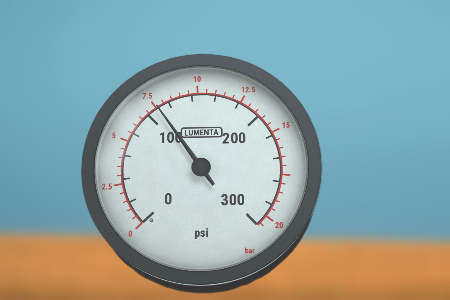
110 psi
